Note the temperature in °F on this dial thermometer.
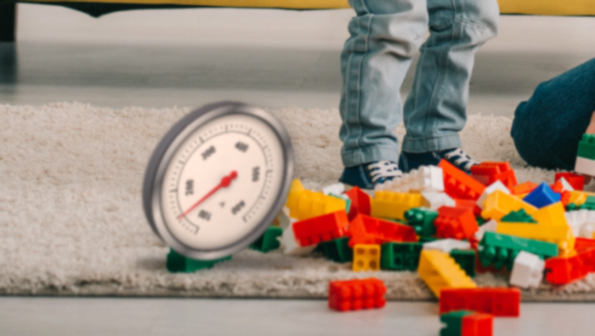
150 °F
